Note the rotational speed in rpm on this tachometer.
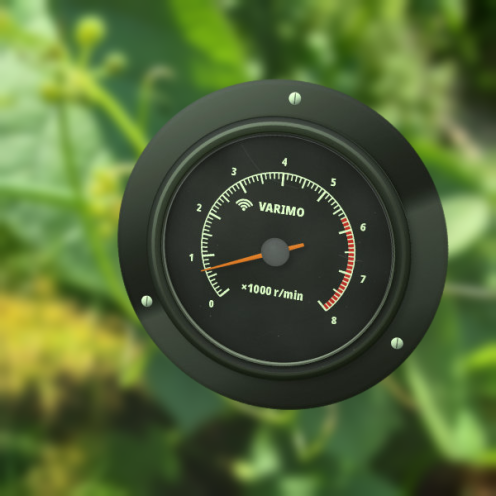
700 rpm
